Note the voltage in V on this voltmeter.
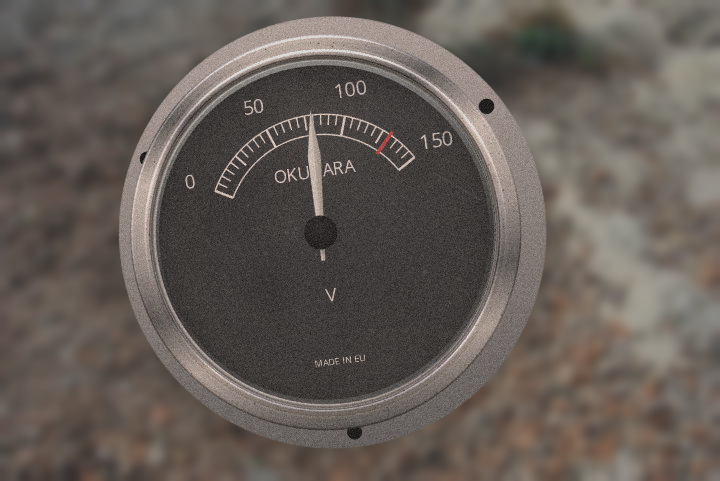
80 V
